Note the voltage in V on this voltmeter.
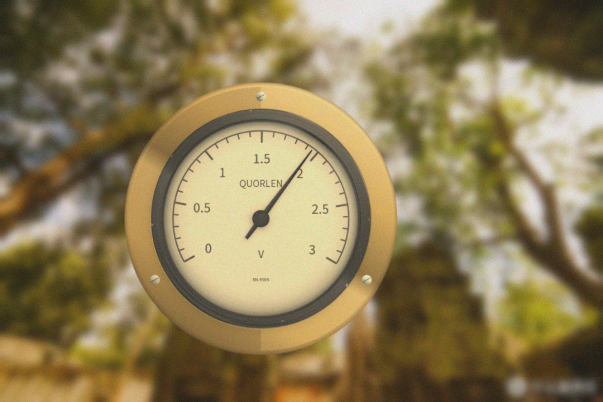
1.95 V
